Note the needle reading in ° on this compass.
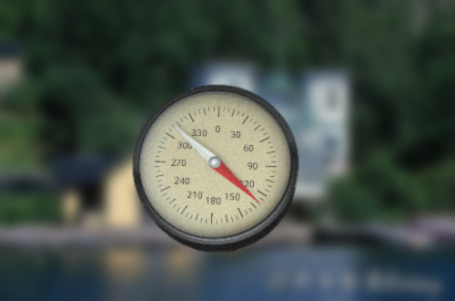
130 °
